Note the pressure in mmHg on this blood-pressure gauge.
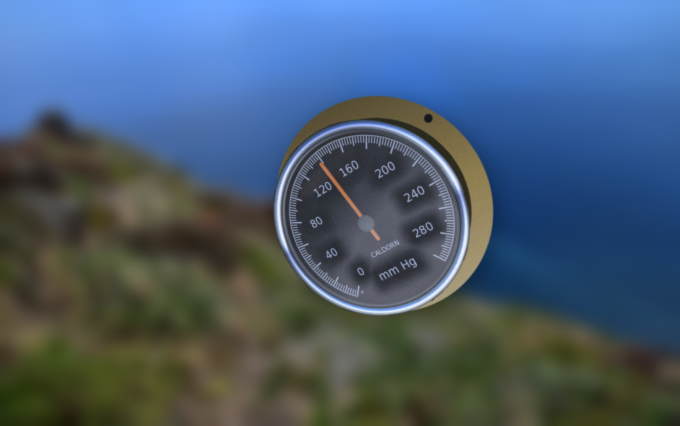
140 mmHg
